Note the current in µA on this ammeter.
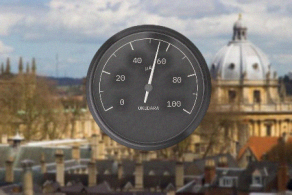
55 µA
